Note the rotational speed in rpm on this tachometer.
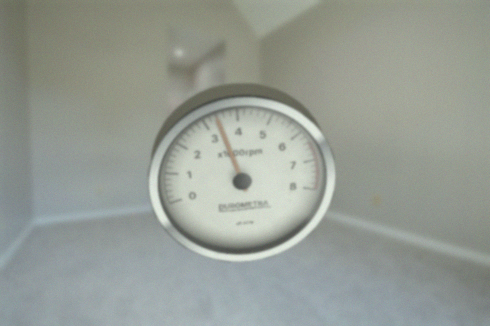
3400 rpm
